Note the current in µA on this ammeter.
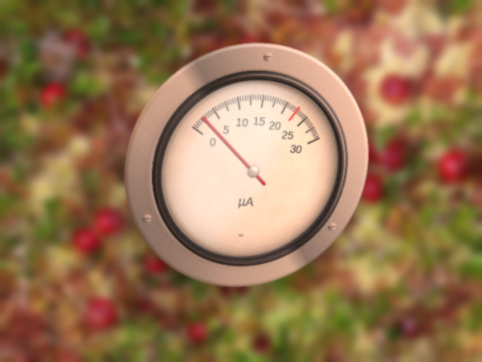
2.5 µA
